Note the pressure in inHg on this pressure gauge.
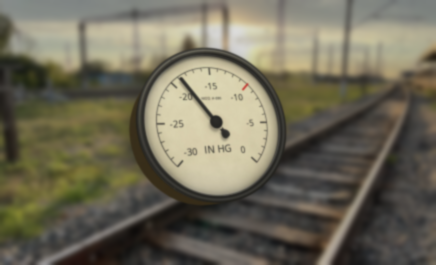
-19 inHg
